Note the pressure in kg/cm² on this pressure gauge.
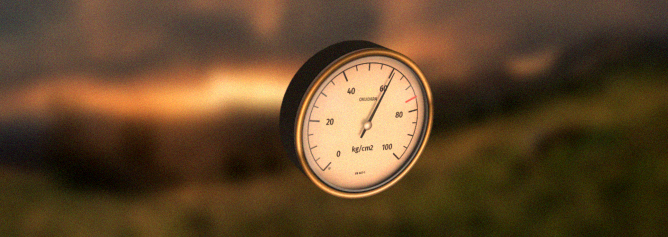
60 kg/cm²
